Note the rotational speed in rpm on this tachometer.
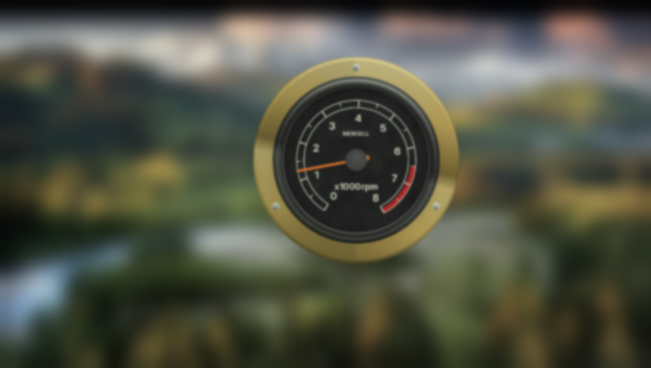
1250 rpm
